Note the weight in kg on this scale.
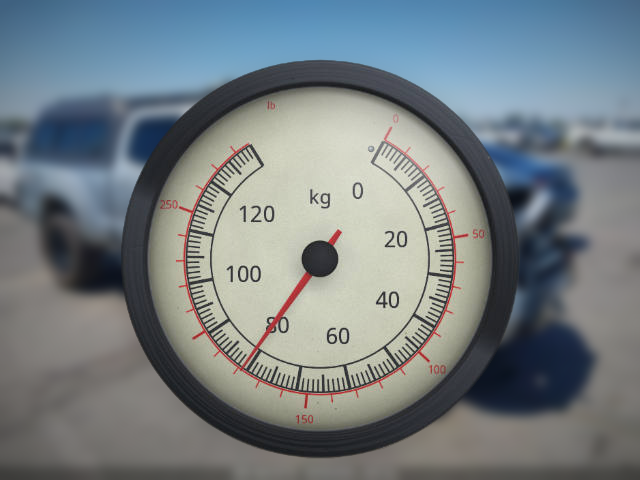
81 kg
